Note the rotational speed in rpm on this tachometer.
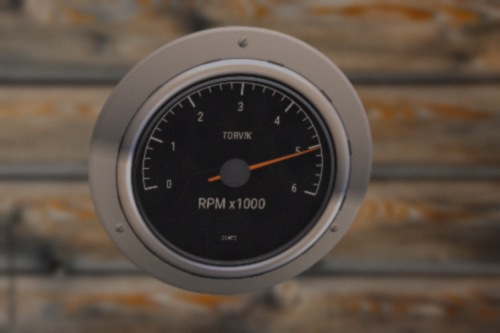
5000 rpm
